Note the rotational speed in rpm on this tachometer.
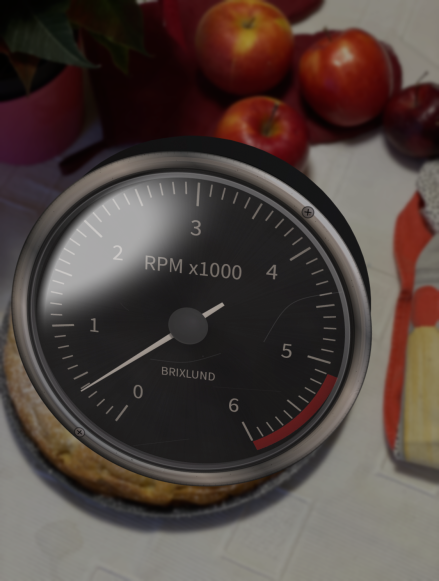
400 rpm
